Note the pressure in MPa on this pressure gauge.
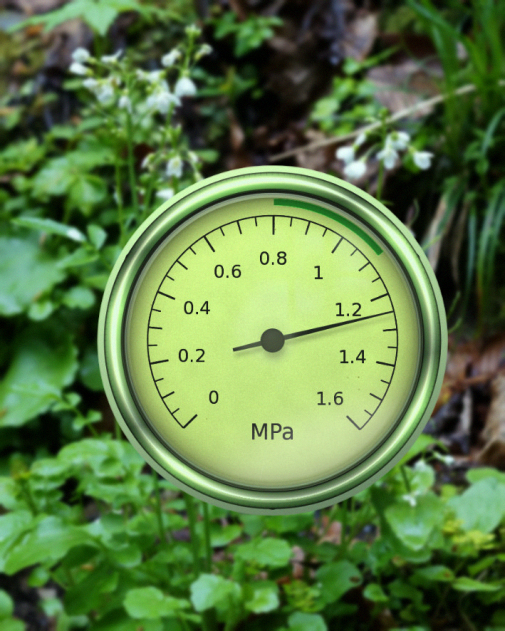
1.25 MPa
